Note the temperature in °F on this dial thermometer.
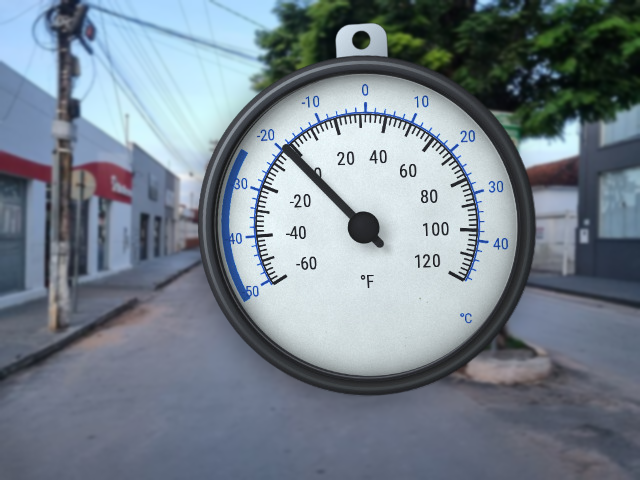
-2 °F
